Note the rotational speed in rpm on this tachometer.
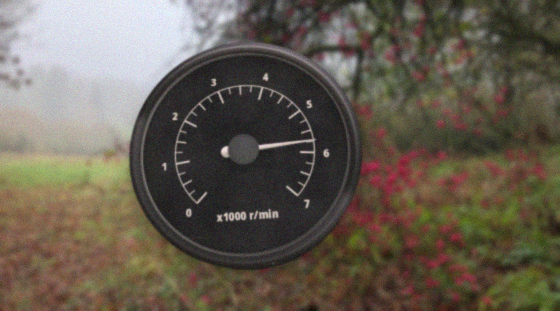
5750 rpm
